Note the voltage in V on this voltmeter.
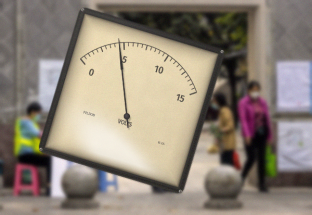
4.5 V
